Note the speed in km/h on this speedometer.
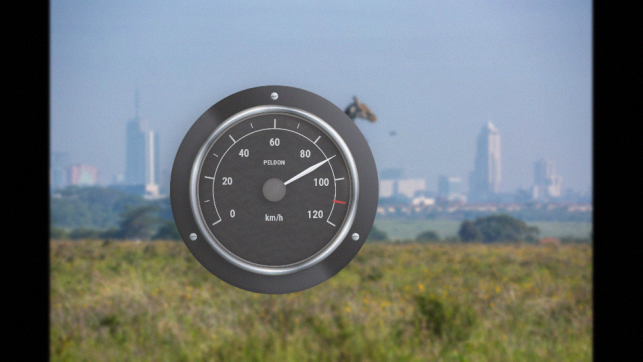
90 km/h
